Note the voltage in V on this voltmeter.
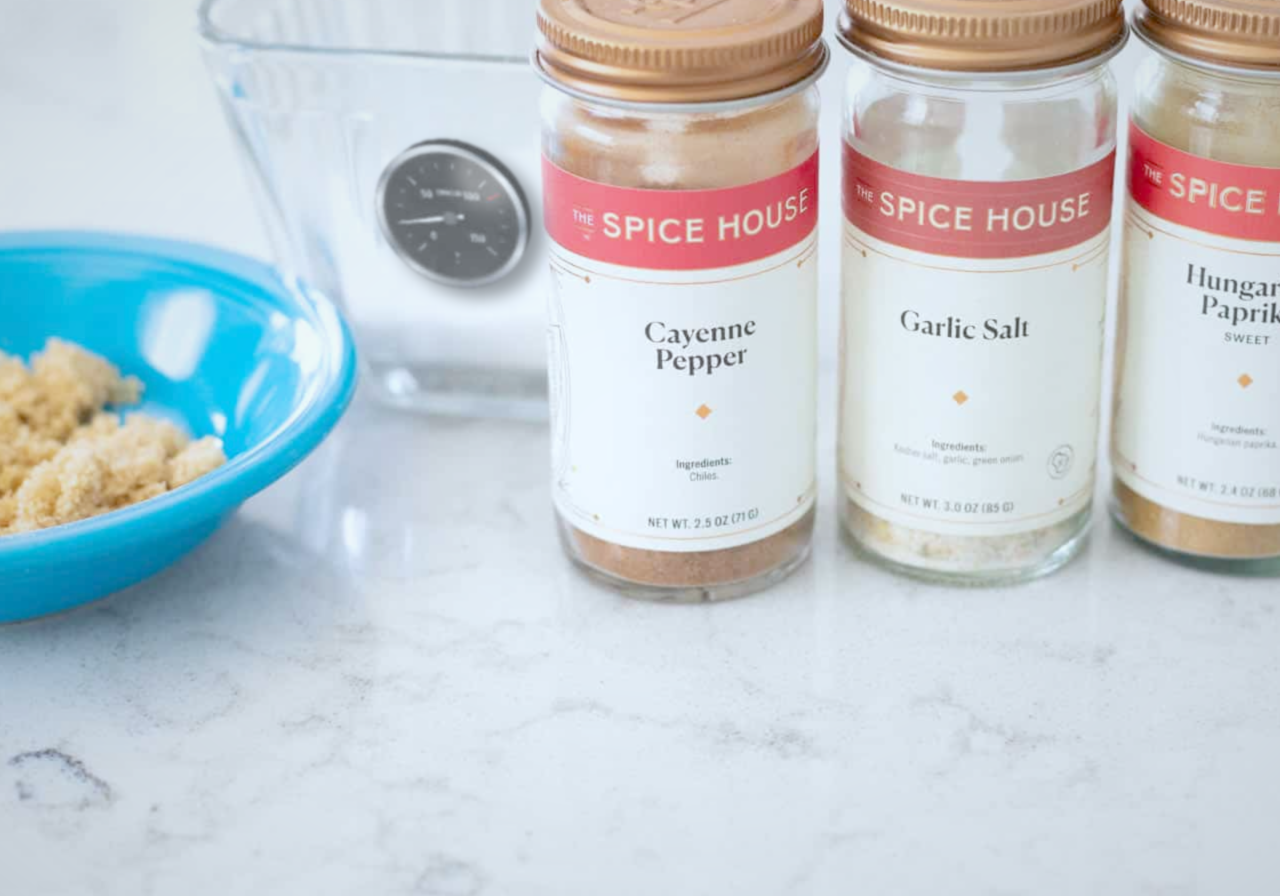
20 V
